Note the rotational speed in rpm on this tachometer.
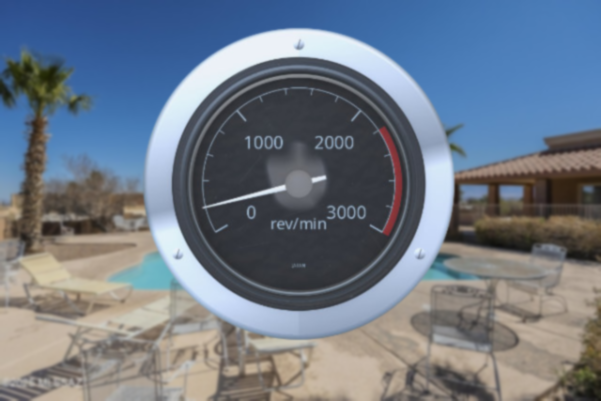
200 rpm
